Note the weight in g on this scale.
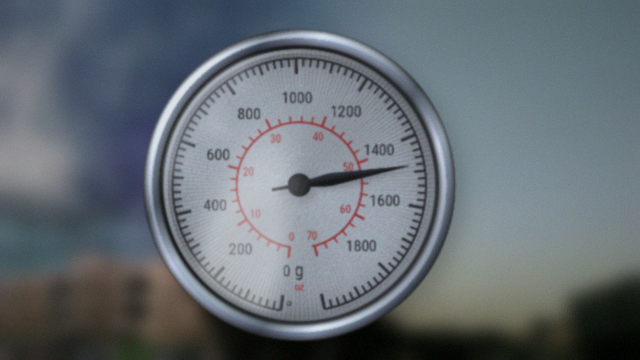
1480 g
